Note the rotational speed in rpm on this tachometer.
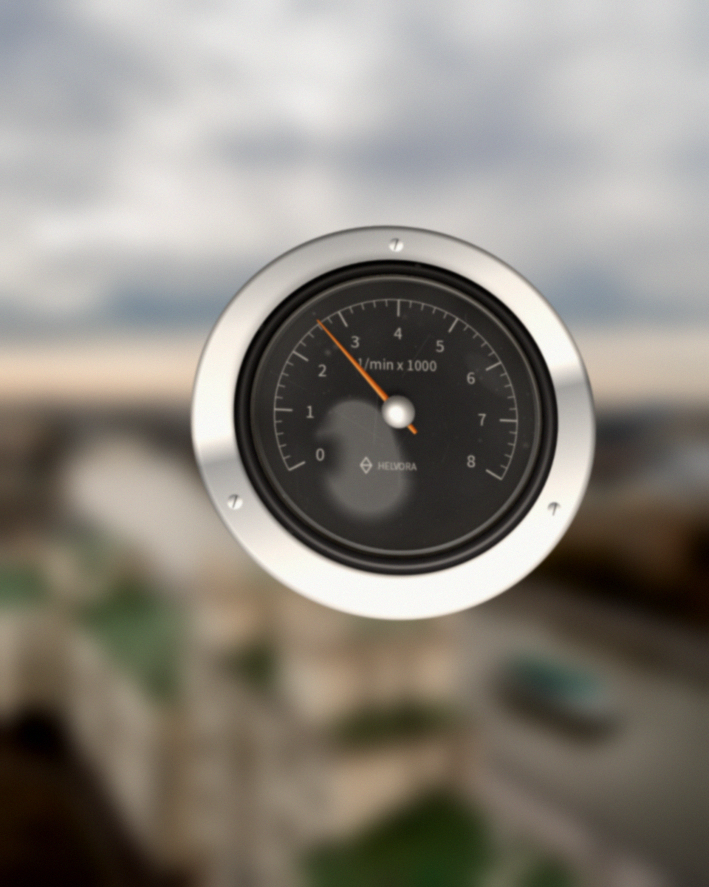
2600 rpm
